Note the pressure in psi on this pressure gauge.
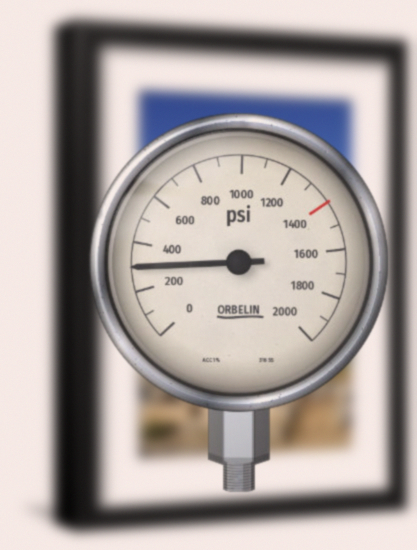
300 psi
